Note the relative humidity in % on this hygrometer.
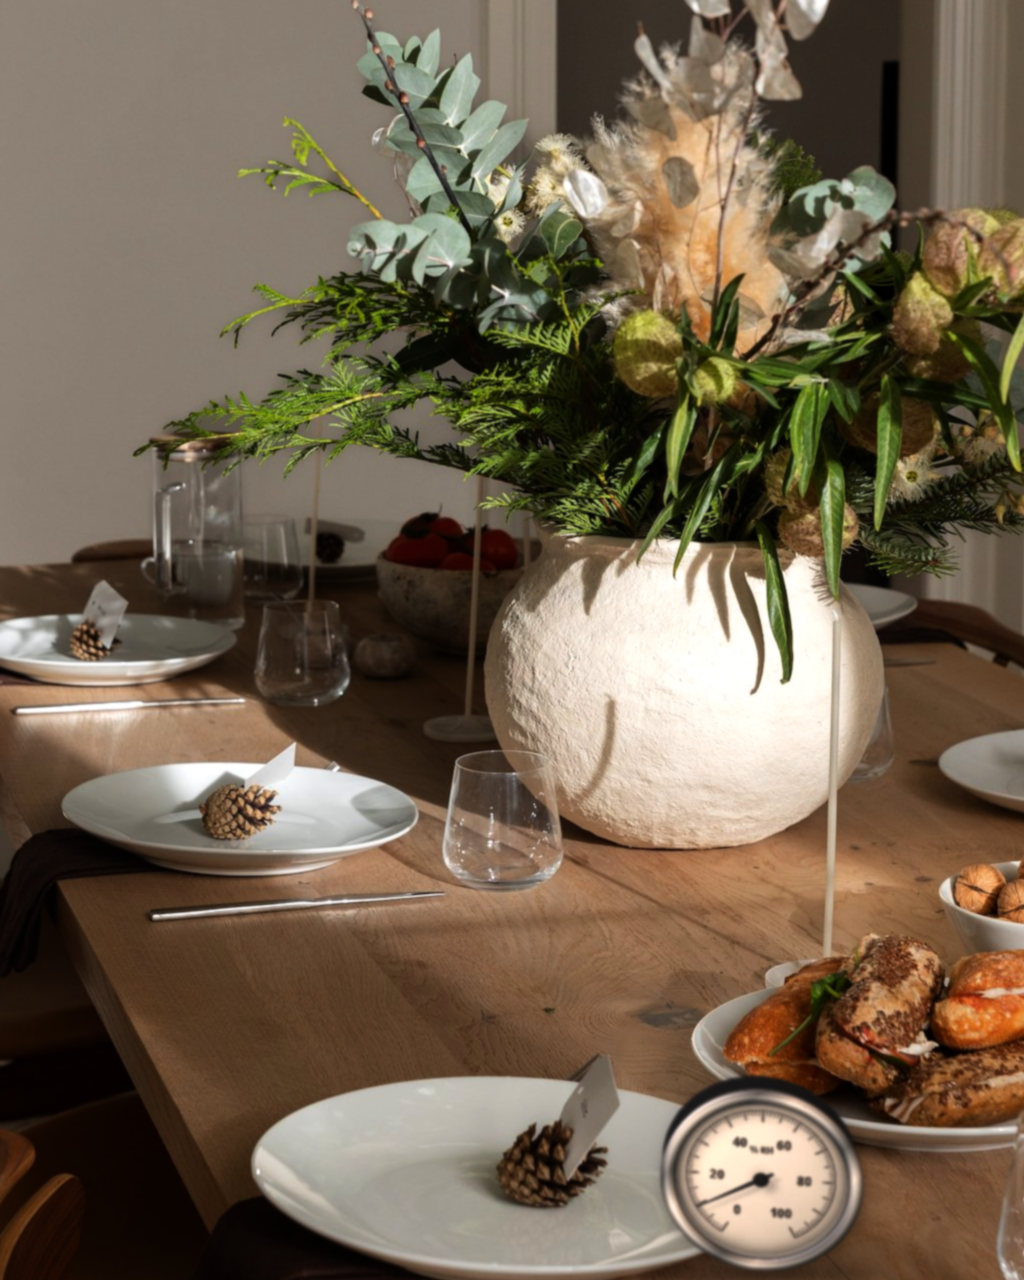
10 %
